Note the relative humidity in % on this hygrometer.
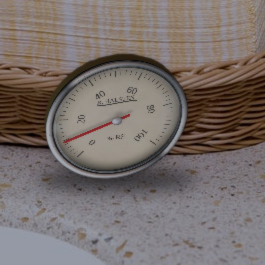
10 %
